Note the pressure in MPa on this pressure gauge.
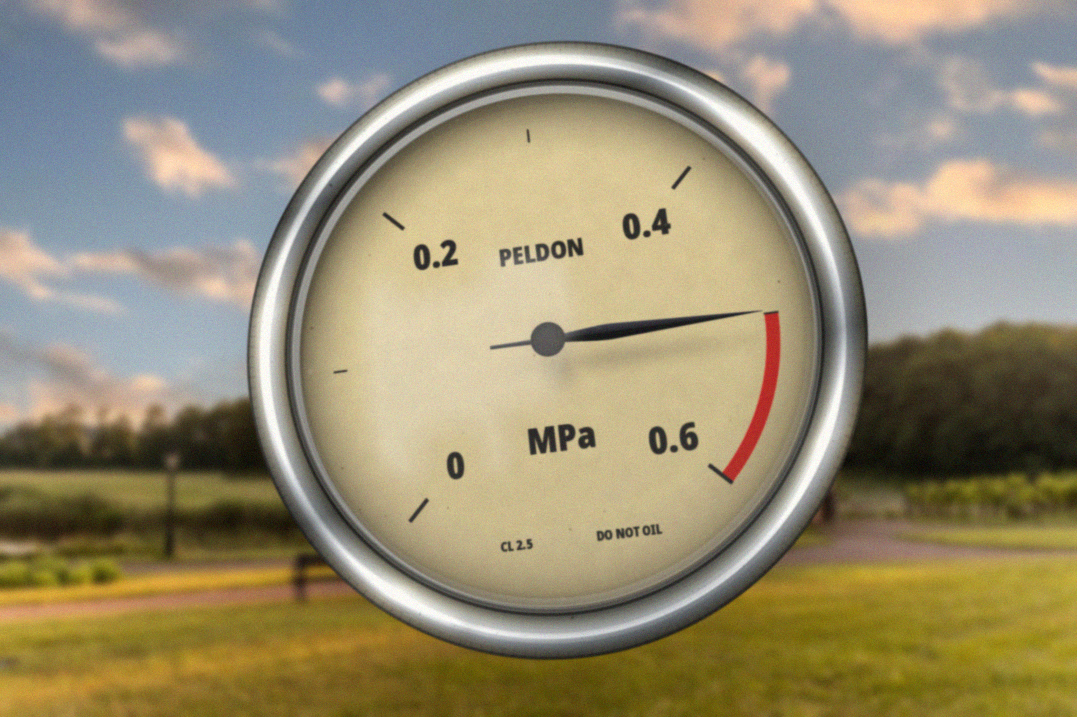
0.5 MPa
